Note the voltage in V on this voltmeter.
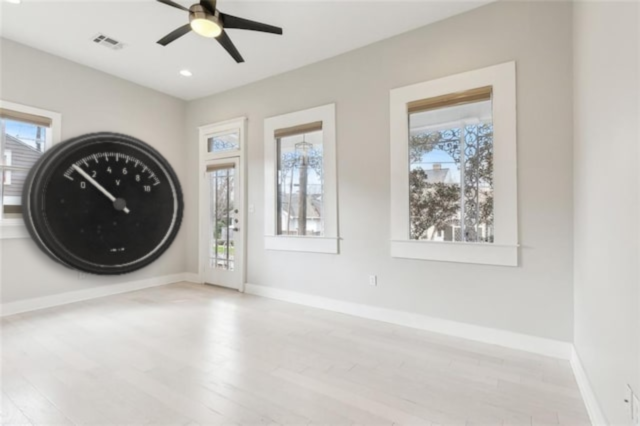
1 V
